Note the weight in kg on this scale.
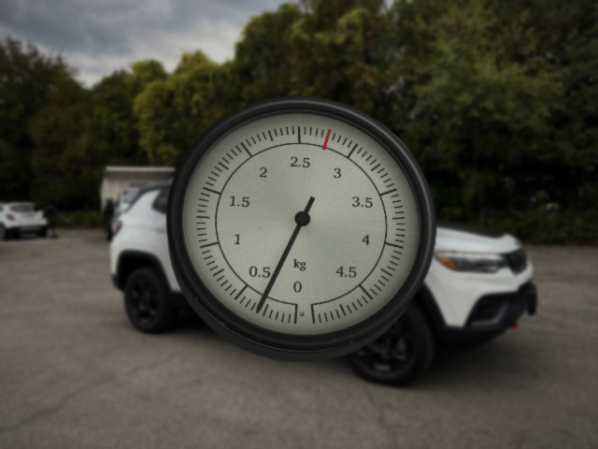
0.3 kg
